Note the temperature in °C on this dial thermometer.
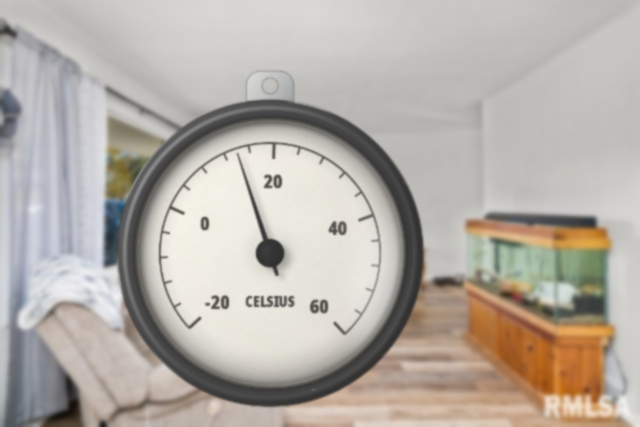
14 °C
